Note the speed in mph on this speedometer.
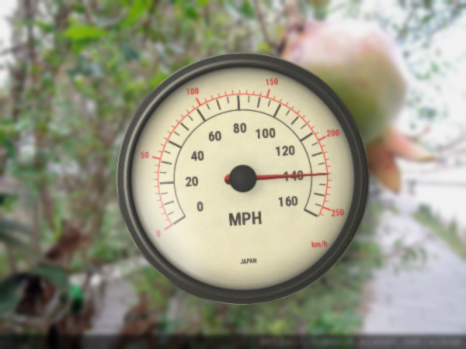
140 mph
